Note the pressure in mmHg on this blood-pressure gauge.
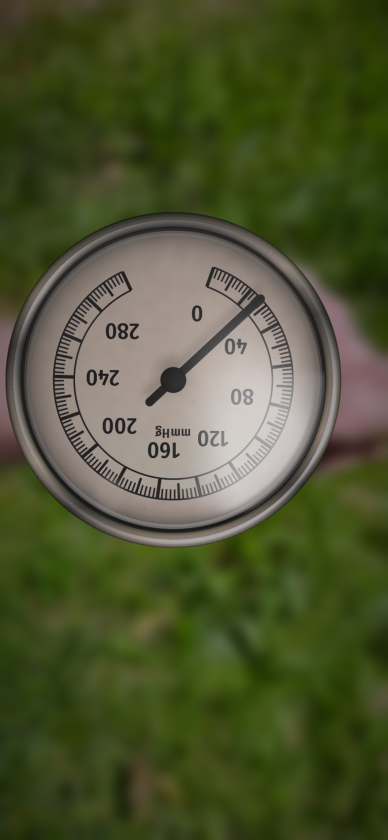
26 mmHg
